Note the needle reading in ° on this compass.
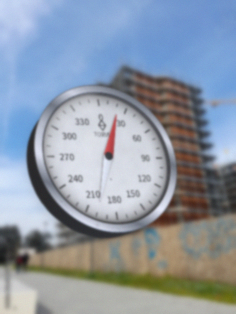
20 °
